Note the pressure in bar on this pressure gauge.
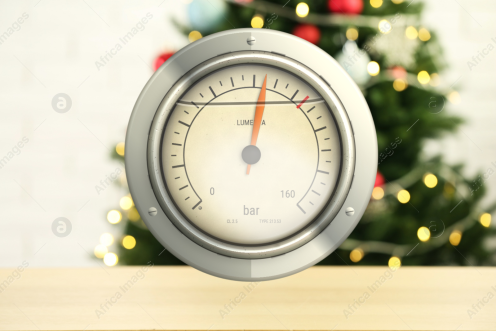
85 bar
